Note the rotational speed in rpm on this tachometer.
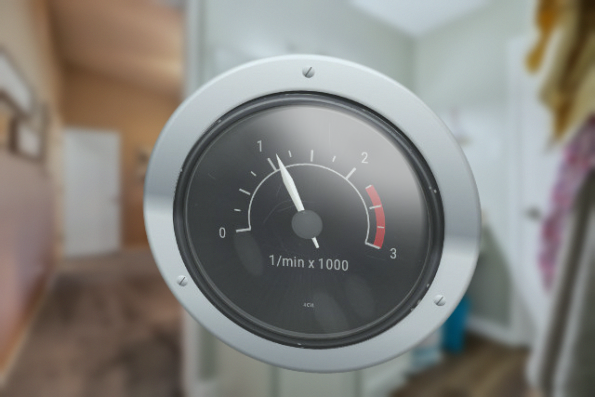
1125 rpm
